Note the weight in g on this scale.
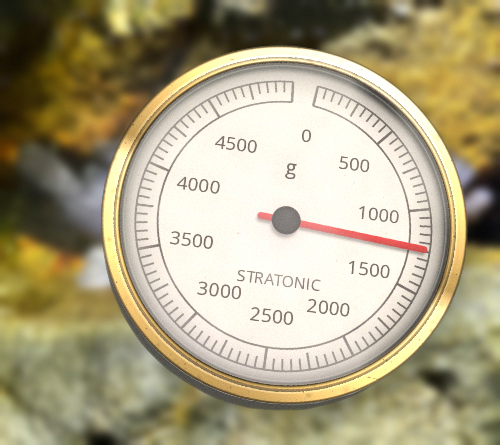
1250 g
